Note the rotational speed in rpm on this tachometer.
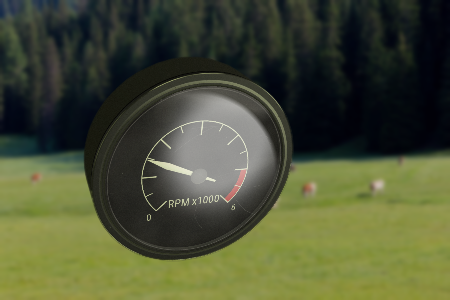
1500 rpm
